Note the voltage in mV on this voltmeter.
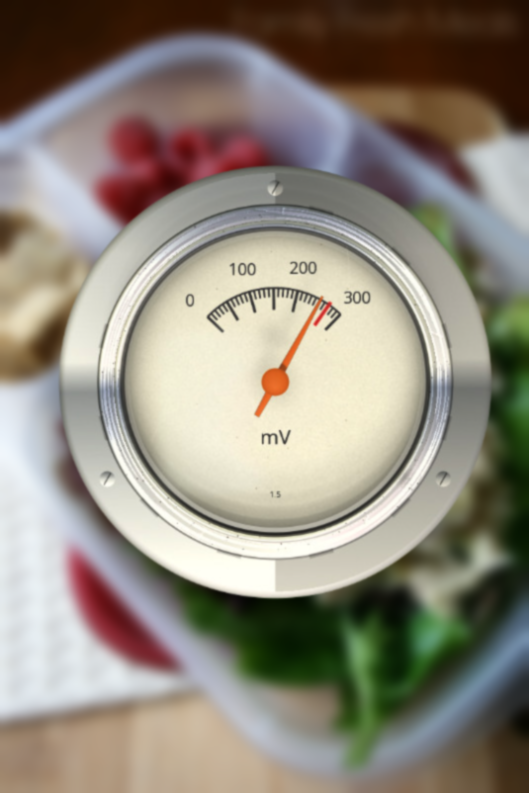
250 mV
